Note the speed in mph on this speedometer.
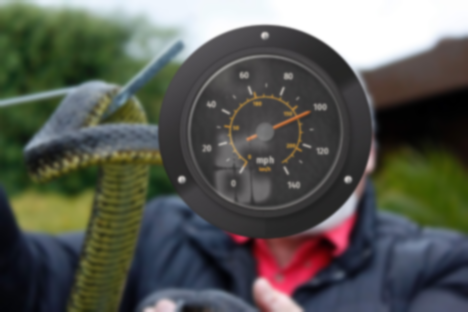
100 mph
